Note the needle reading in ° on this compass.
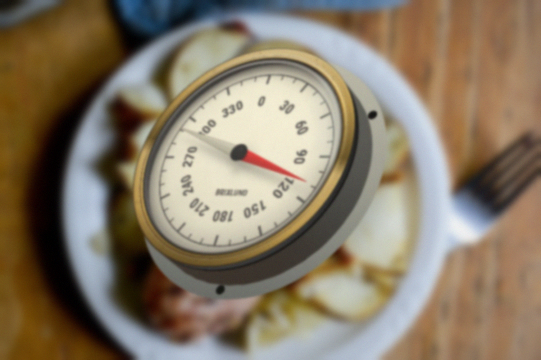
110 °
